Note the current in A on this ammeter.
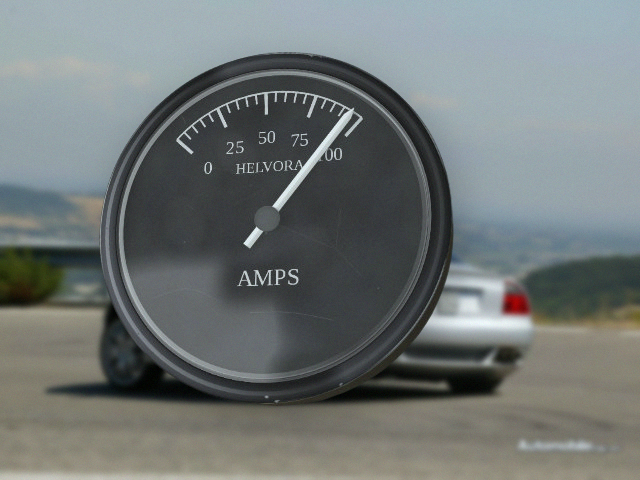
95 A
